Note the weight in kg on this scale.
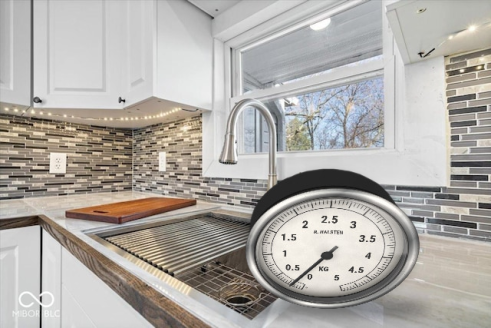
0.25 kg
